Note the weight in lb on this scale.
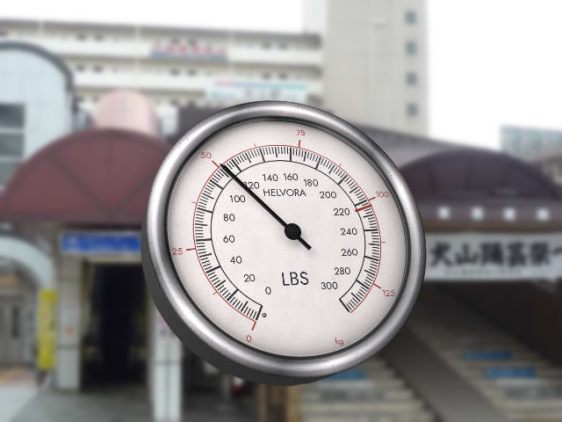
110 lb
